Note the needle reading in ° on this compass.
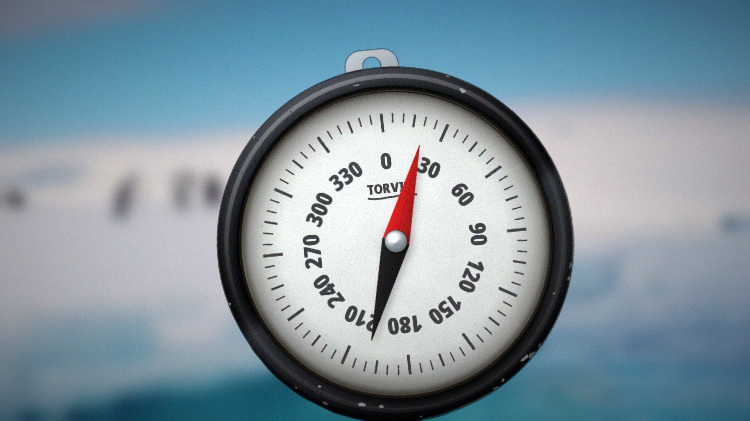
20 °
